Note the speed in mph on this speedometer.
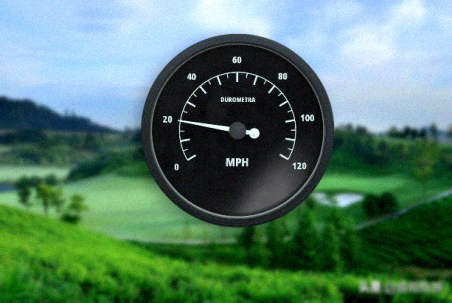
20 mph
